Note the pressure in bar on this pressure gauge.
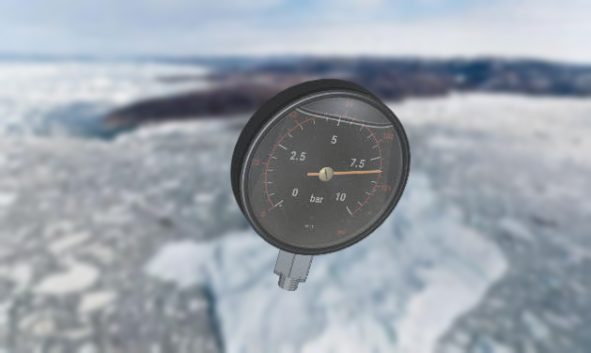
8 bar
